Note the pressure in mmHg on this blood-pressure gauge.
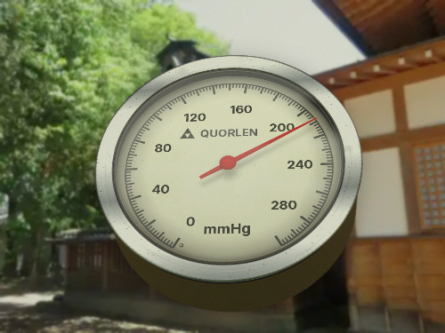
210 mmHg
